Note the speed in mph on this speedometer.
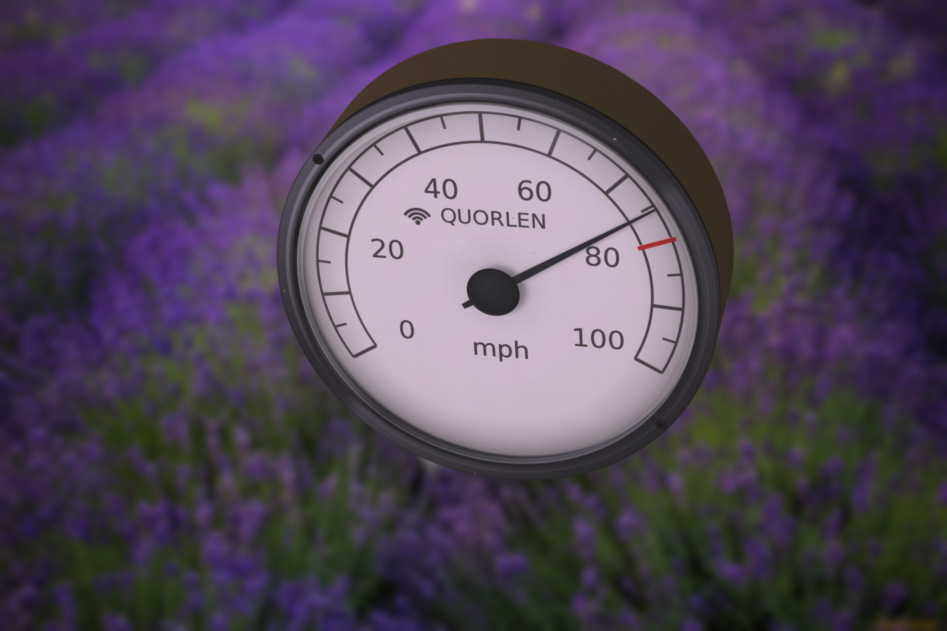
75 mph
